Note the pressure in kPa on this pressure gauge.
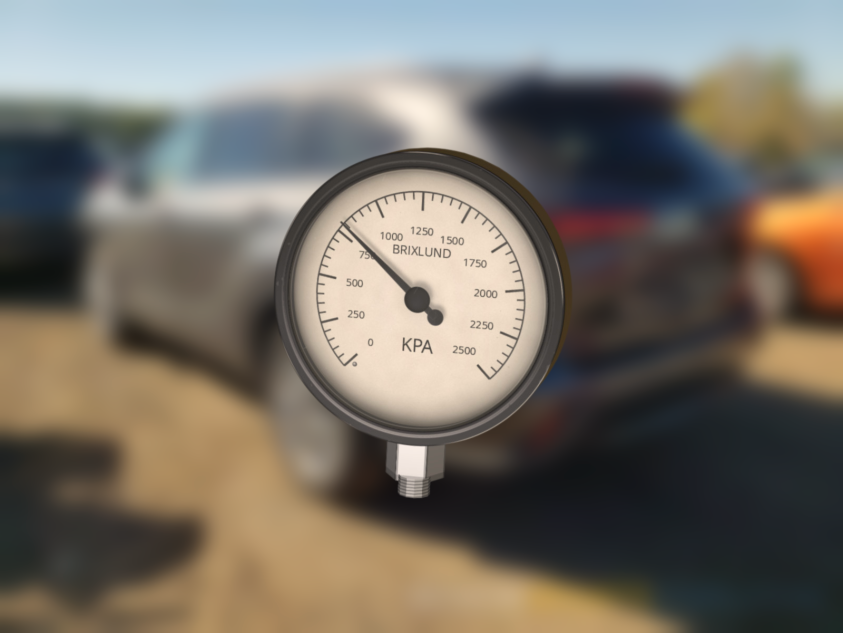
800 kPa
